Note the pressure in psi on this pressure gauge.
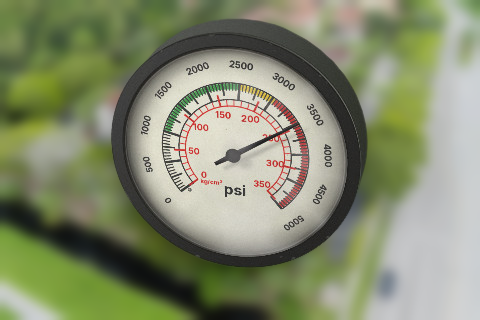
3500 psi
